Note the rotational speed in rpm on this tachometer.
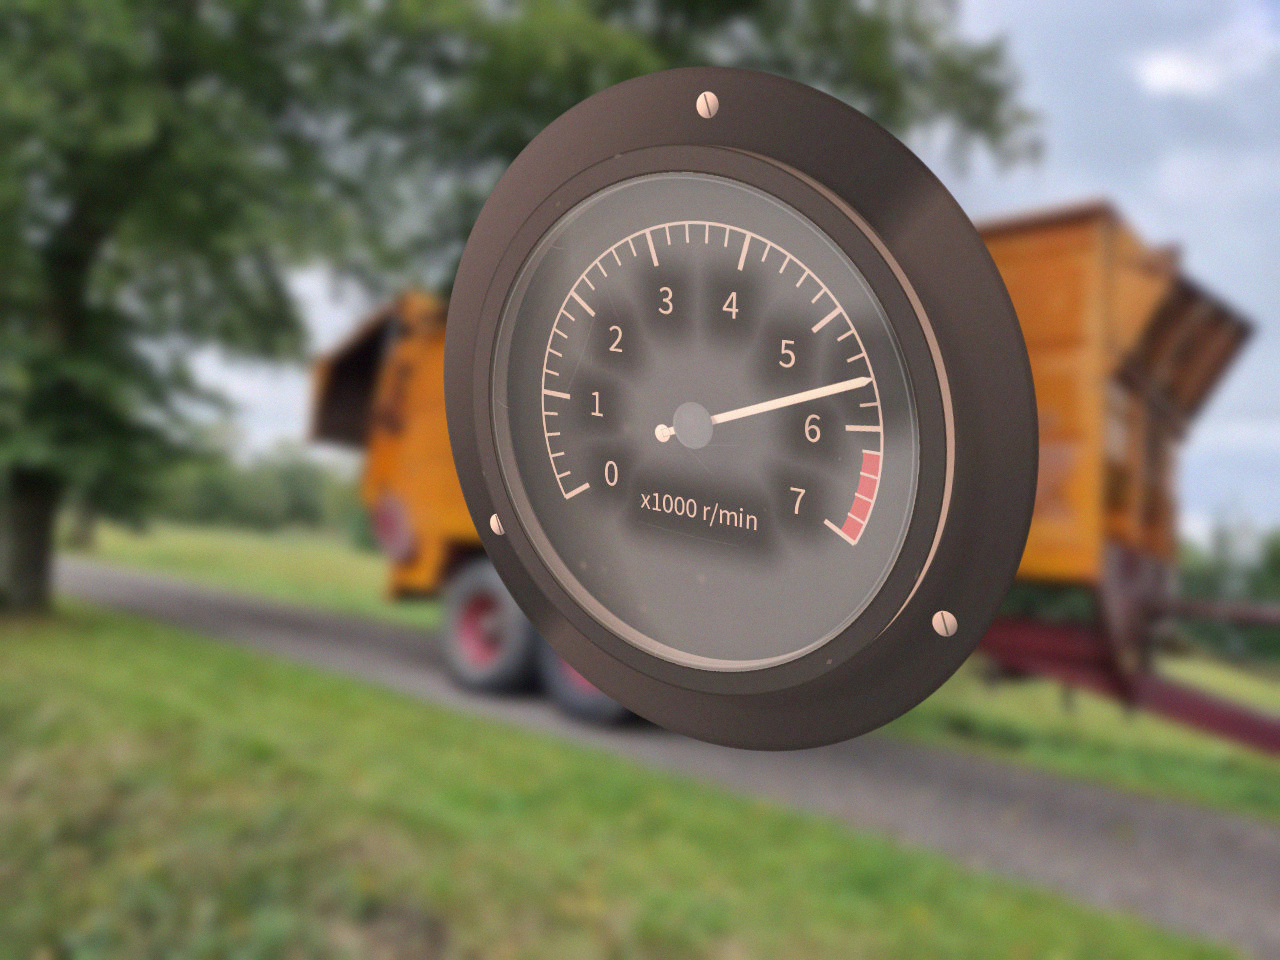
5600 rpm
